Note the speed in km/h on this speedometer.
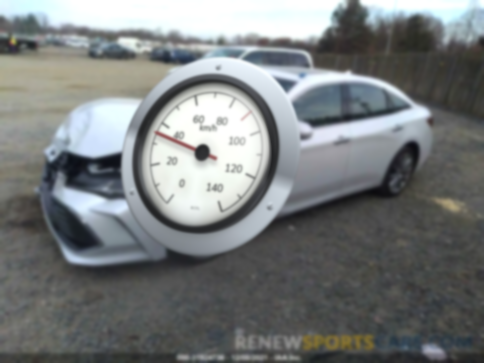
35 km/h
